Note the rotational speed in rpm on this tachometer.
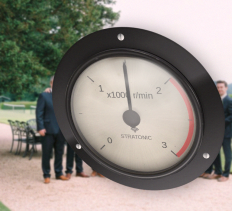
1500 rpm
